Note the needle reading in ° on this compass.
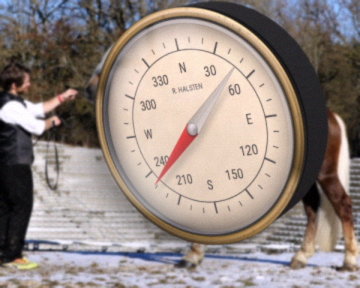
230 °
